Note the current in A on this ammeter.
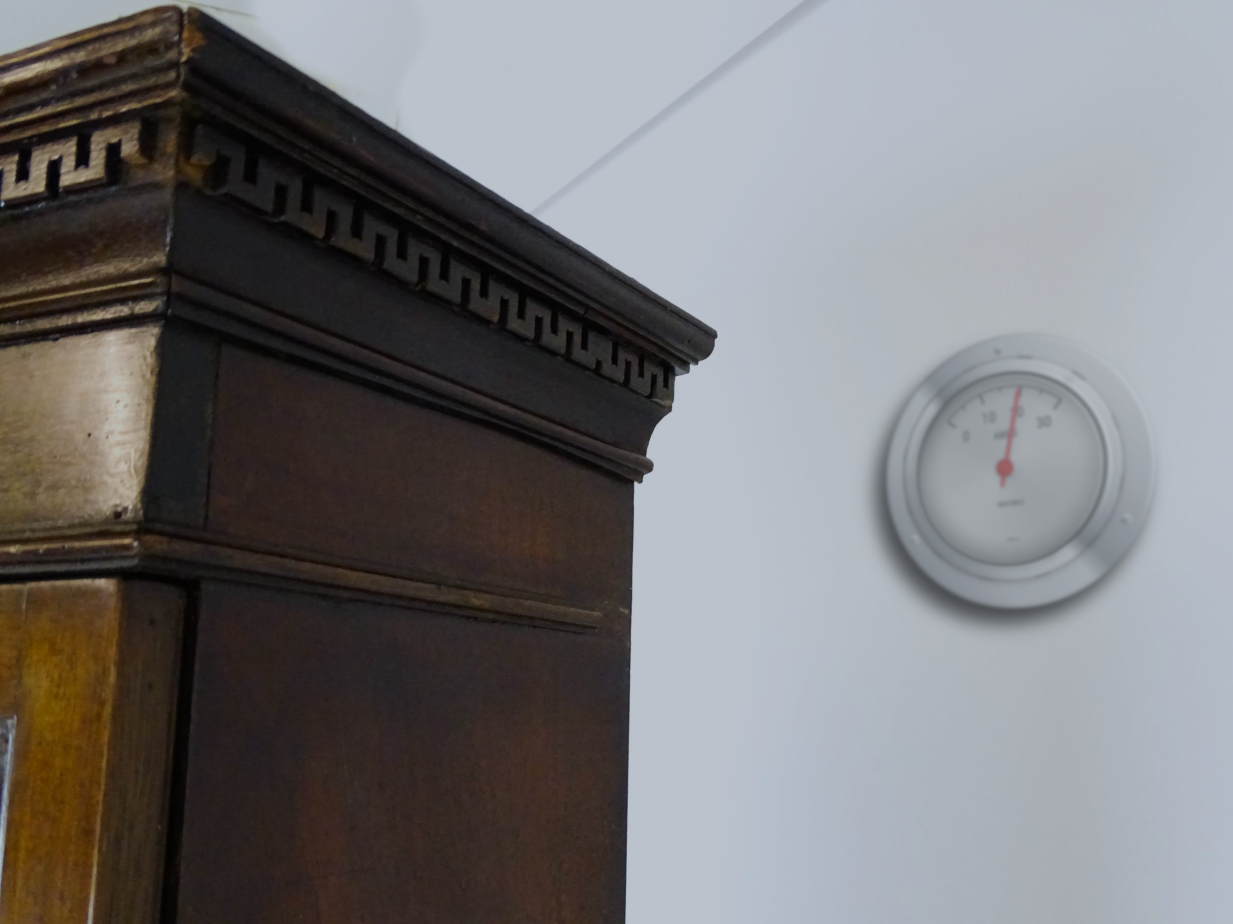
20 A
